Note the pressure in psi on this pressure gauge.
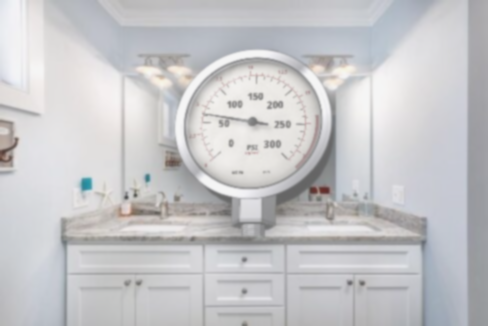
60 psi
